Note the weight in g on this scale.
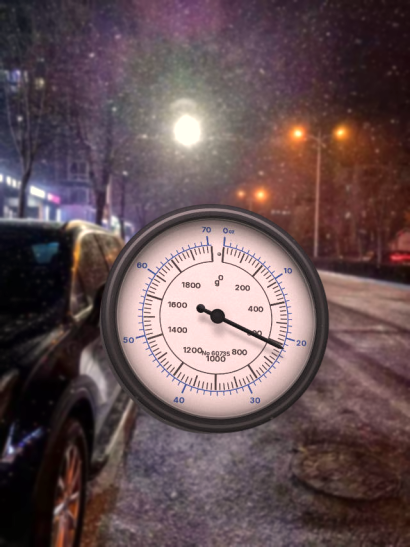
620 g
